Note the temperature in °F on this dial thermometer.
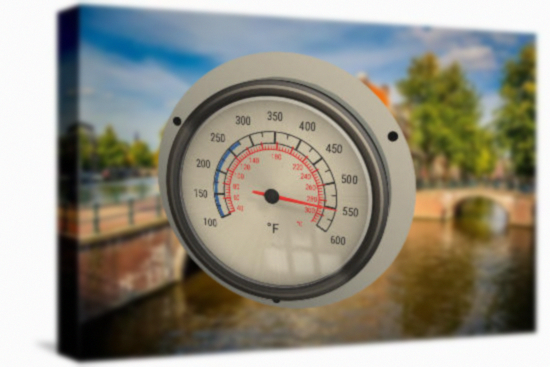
550 °F
